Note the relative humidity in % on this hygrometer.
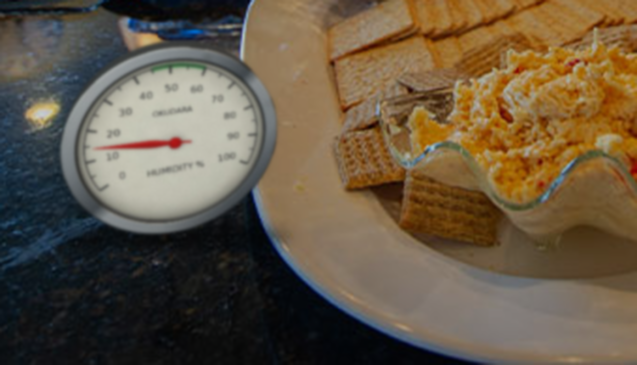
15 %
